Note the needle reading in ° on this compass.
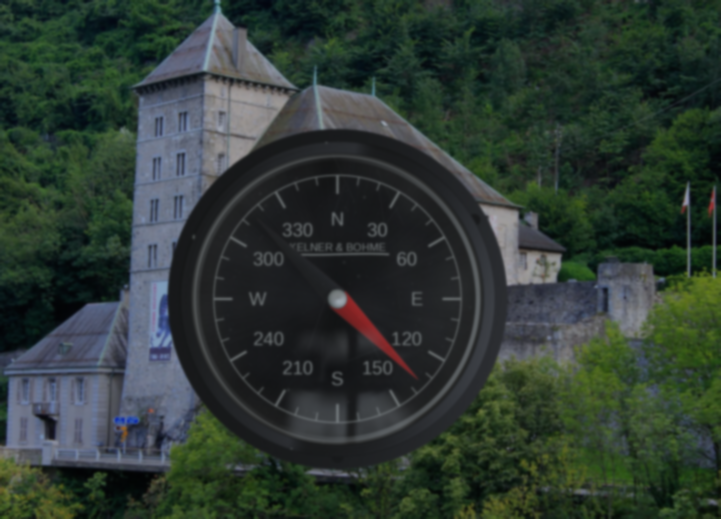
135 °
